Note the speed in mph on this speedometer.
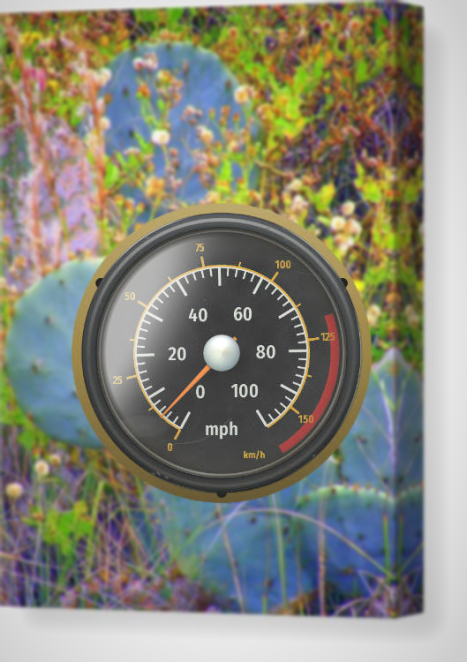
5 mph
